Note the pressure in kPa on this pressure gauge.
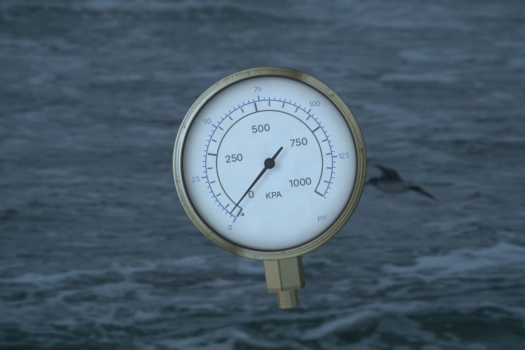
25 kPa
